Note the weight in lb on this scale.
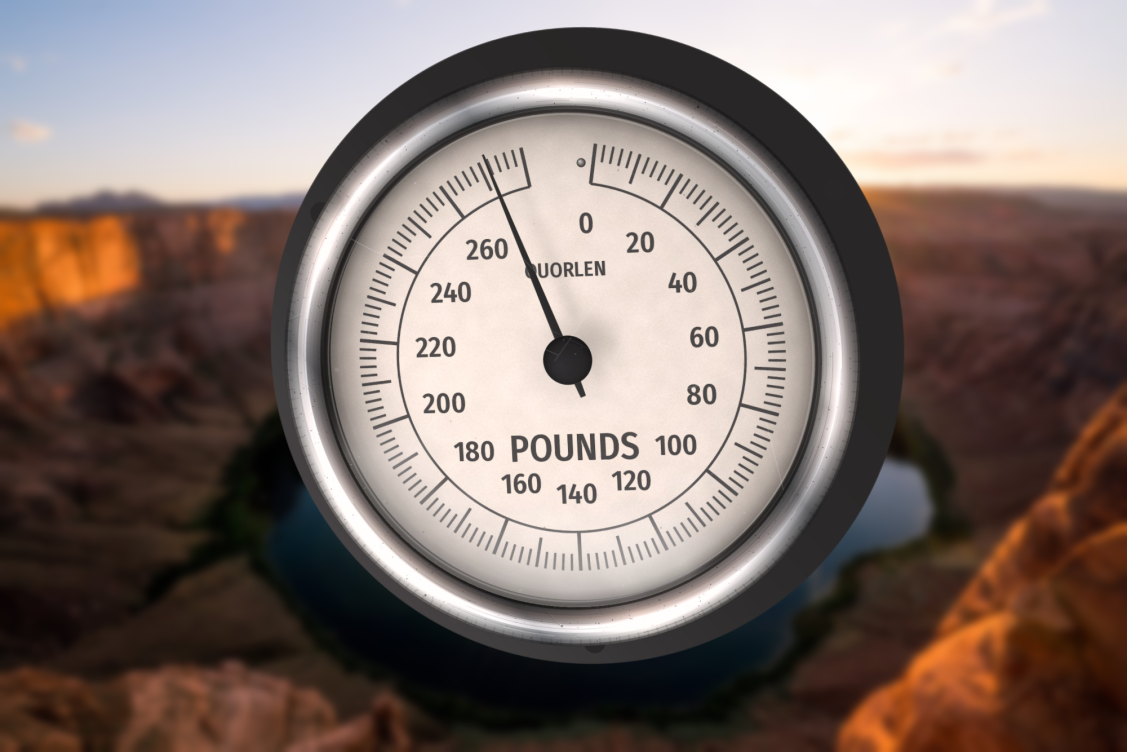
272 lb
